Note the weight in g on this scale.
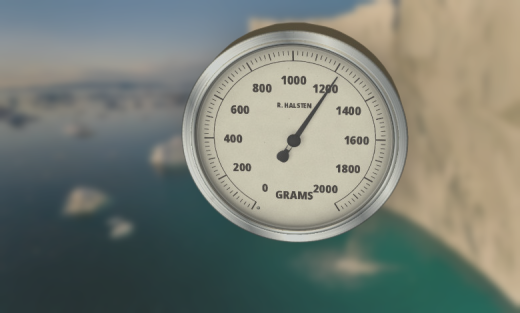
1220 g
